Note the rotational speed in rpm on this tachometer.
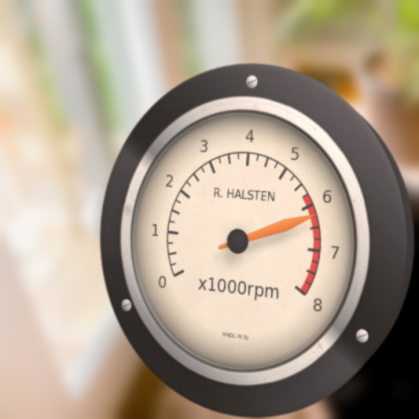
6250 rpm
